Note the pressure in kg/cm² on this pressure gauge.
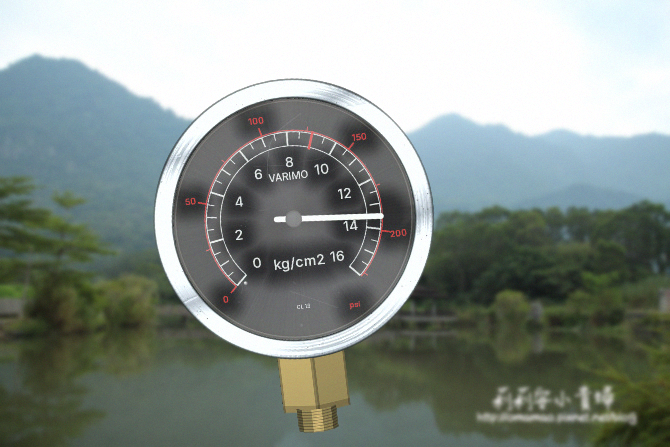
13.5 kg/cm²
